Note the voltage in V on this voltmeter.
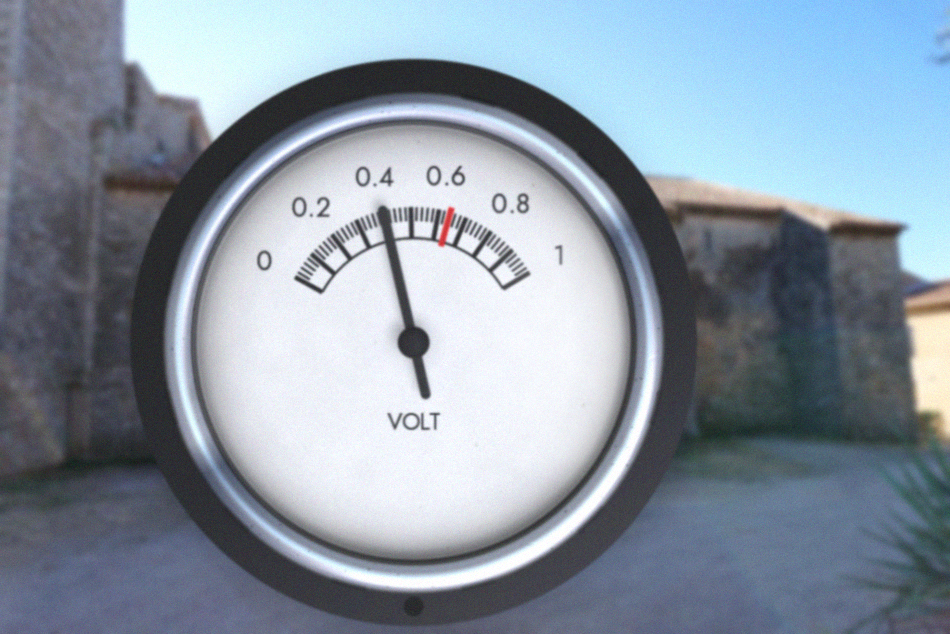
0.4 V
